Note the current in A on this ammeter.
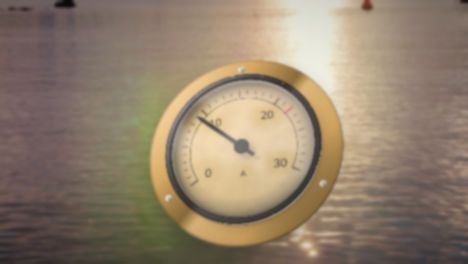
9 A
